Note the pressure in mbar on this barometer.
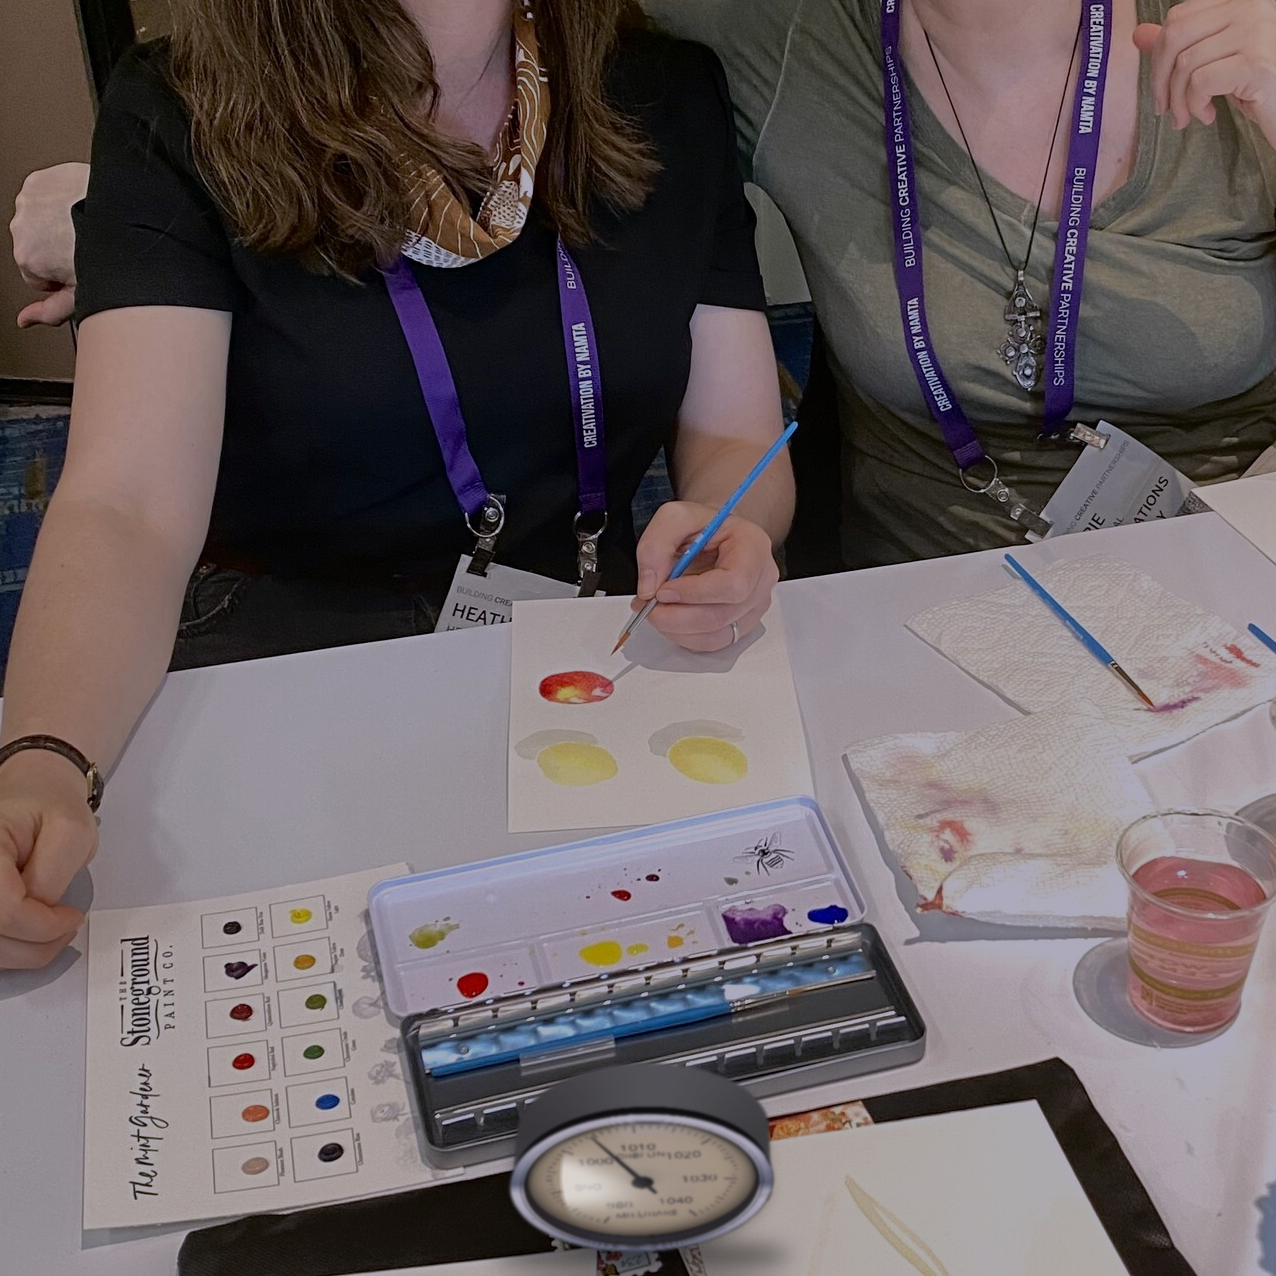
1005 mbar
